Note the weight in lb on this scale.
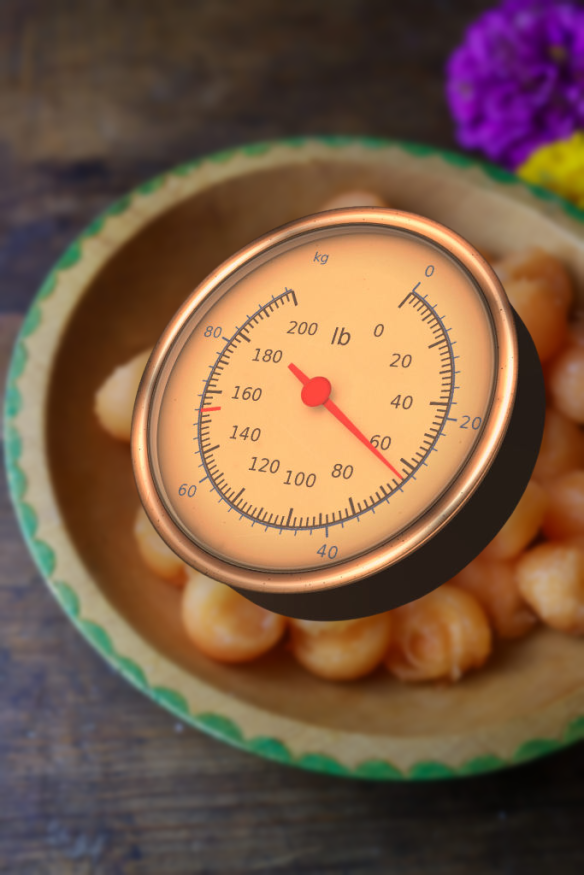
64 lb
